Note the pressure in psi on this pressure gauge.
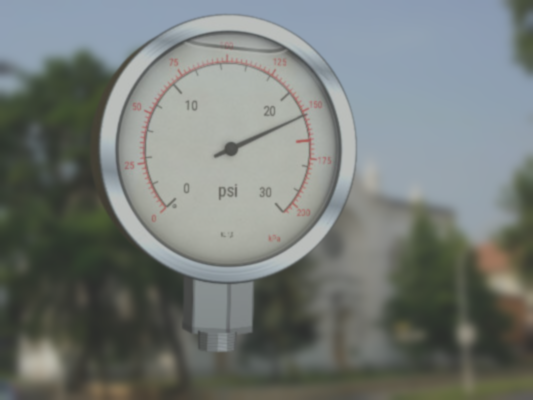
22 psi
